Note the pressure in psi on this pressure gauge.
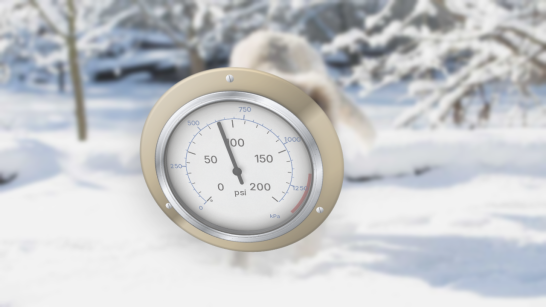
90 psi
